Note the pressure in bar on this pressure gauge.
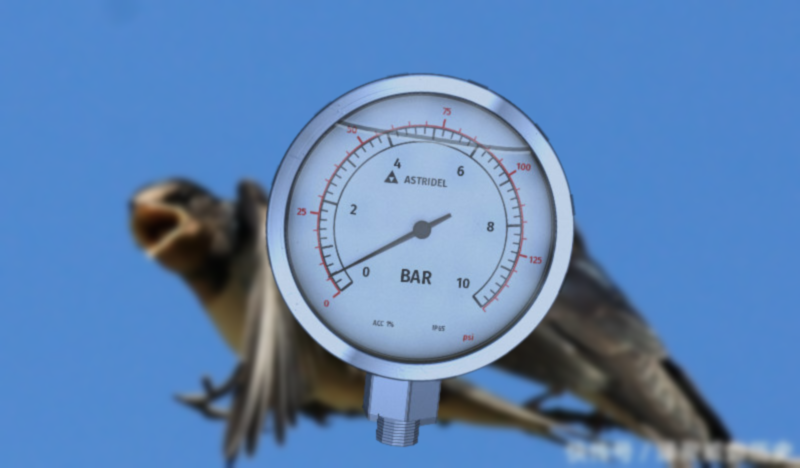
0.4 bar
